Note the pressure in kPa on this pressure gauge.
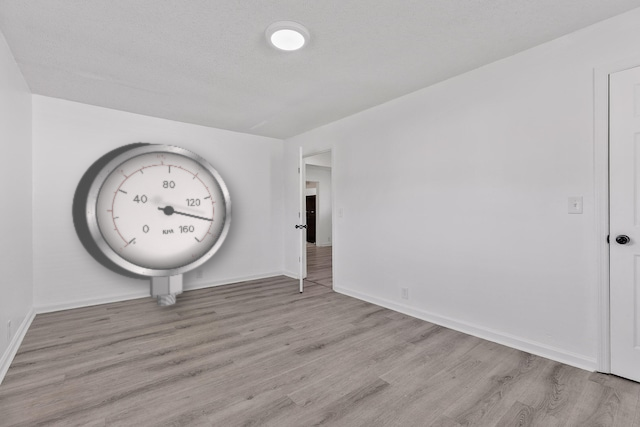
140 kPa
